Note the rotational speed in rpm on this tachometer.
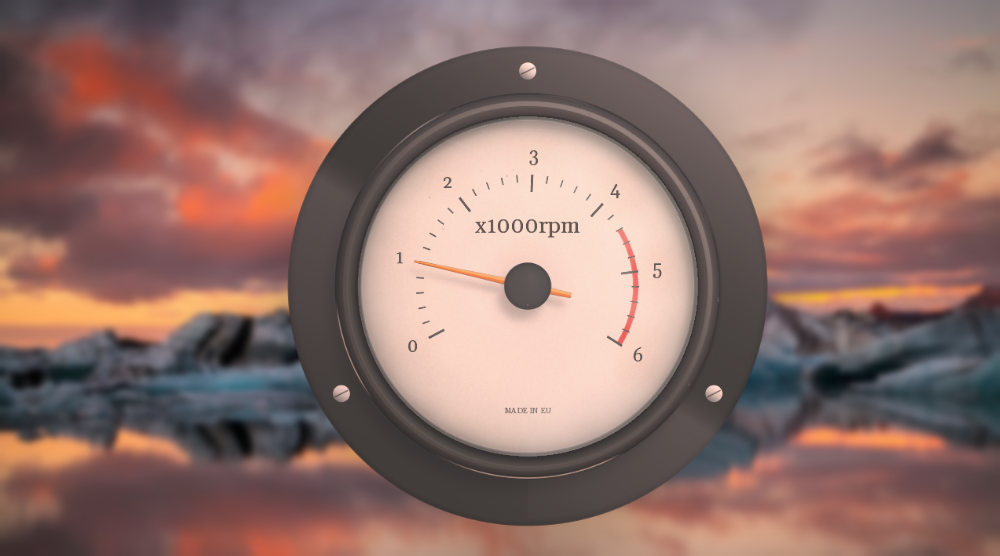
1000 rpm
